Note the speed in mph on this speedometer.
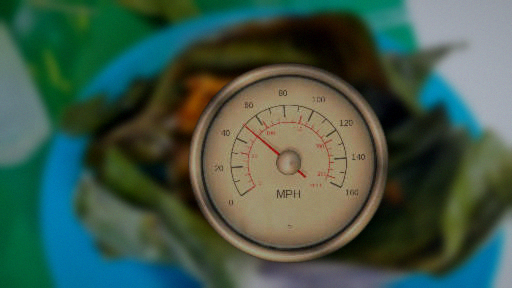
50 mph
